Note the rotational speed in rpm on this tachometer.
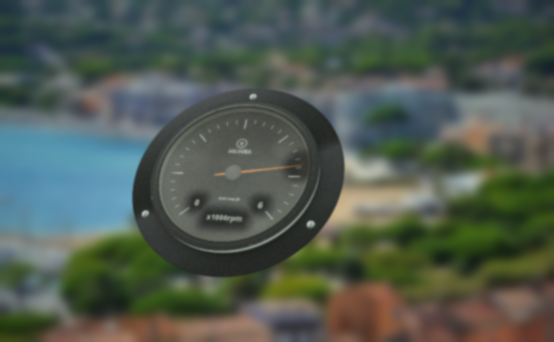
4800 rpm
